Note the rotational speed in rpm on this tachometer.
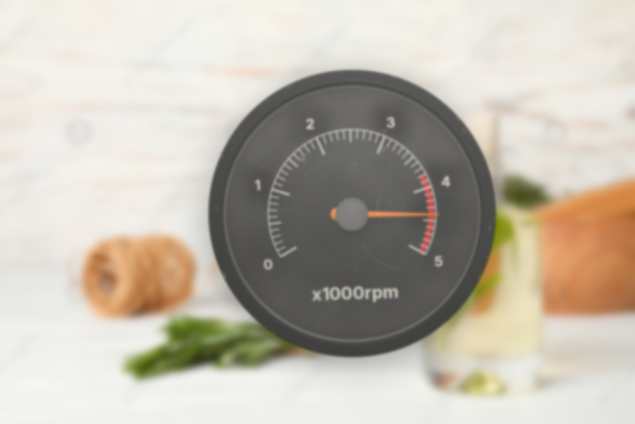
4400 rpm
